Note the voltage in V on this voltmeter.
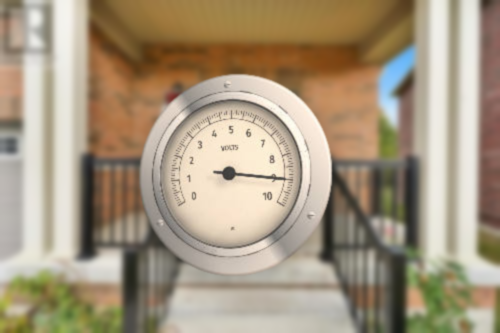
9 V
